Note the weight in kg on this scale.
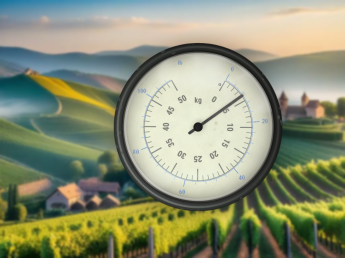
4 kg
